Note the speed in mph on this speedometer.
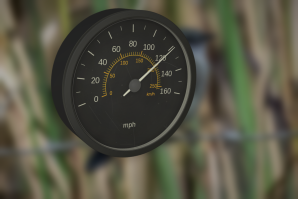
120 mph
